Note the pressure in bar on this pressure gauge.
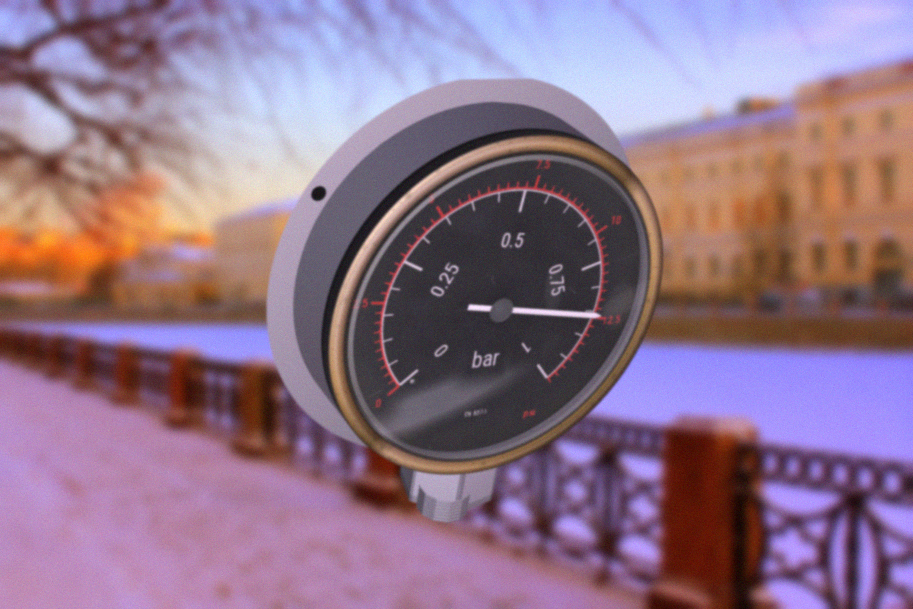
0.85 bar
